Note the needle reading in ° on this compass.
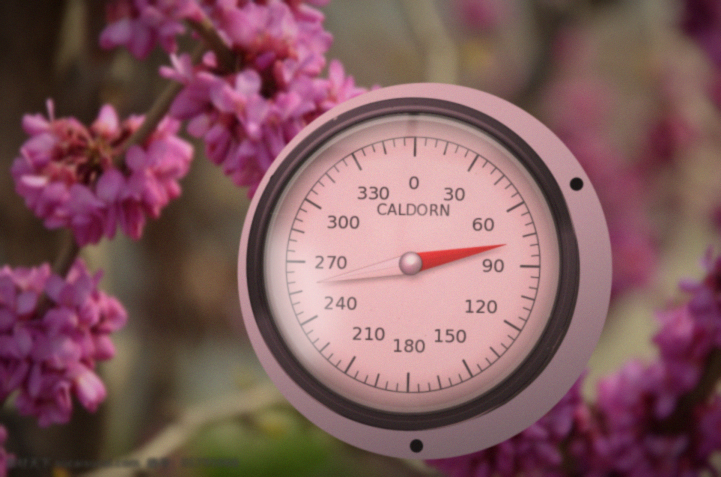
77.5 °
